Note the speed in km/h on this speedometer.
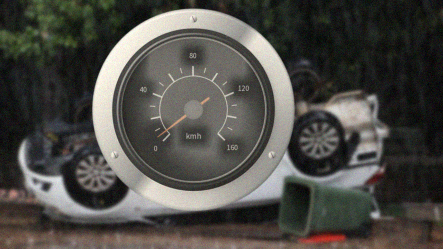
5 km/h
